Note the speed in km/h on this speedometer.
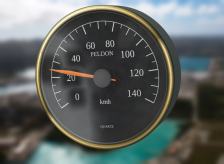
25 km/h
